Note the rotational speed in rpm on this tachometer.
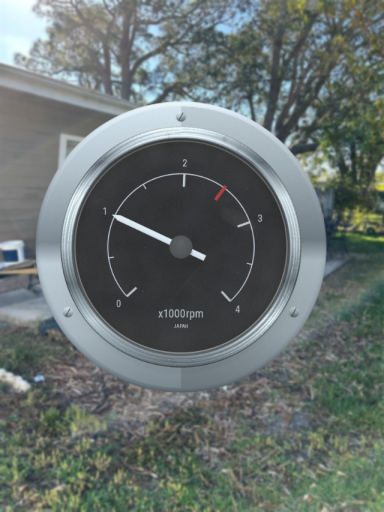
1000 rpm
